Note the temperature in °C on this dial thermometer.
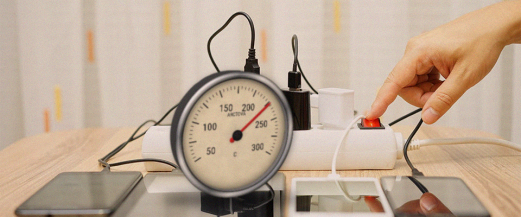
225 °C
